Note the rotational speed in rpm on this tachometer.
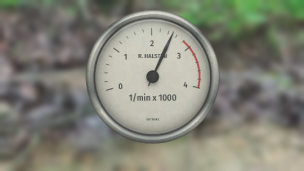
2500 rpm
